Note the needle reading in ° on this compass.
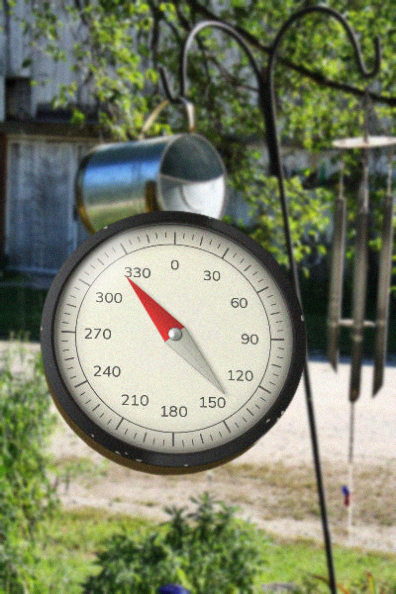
320 °
